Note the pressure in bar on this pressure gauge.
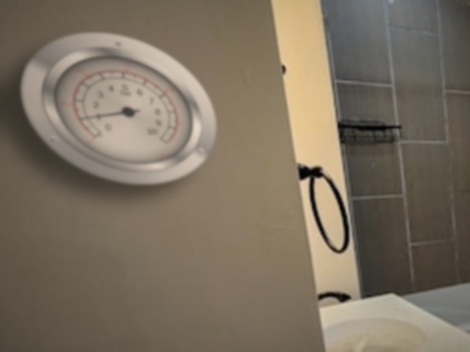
1 bar
